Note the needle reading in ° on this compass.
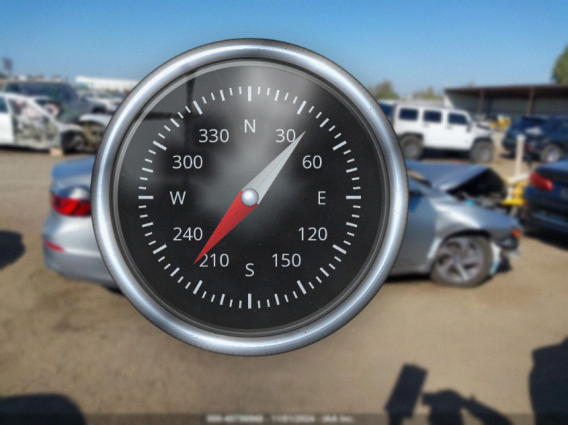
220 °
